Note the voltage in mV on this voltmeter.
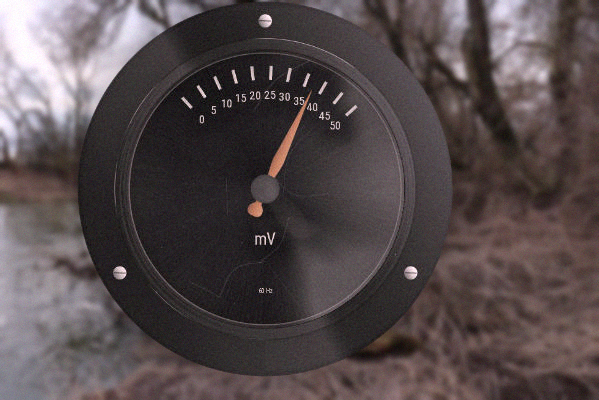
37.5 mV
